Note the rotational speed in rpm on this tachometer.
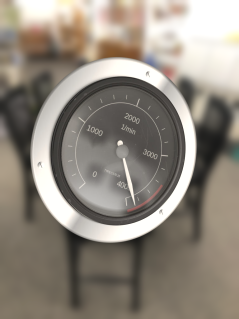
3900 rpm
